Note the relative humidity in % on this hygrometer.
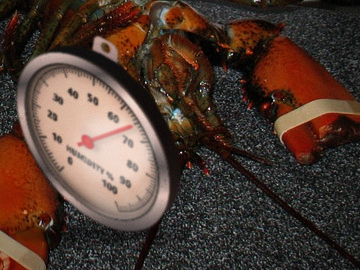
65 %
